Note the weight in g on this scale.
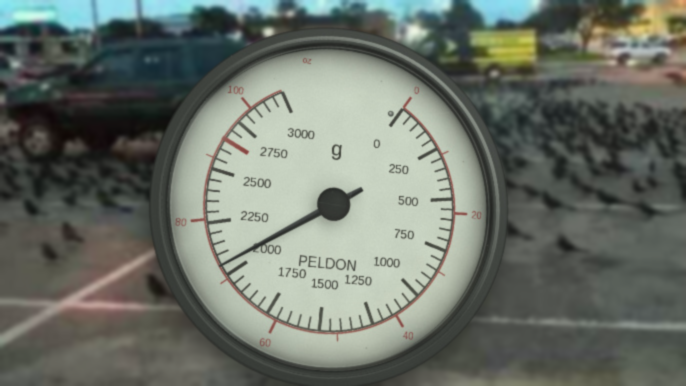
2050 g
